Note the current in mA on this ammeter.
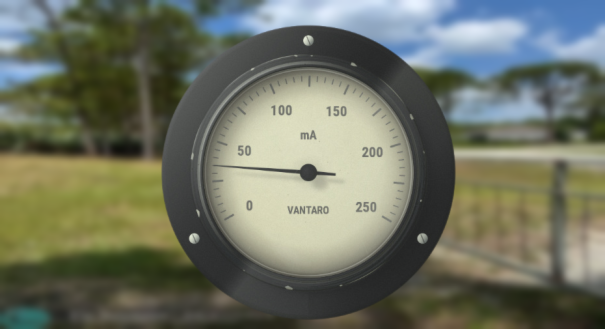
35 mA
